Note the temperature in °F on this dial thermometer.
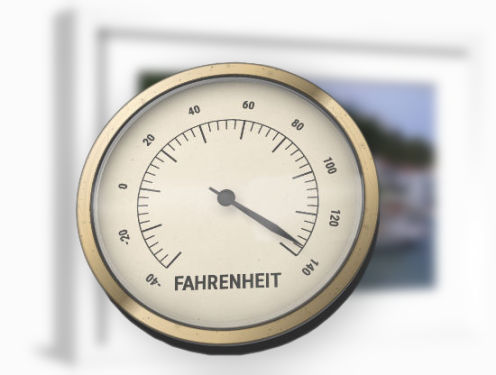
136 °F
